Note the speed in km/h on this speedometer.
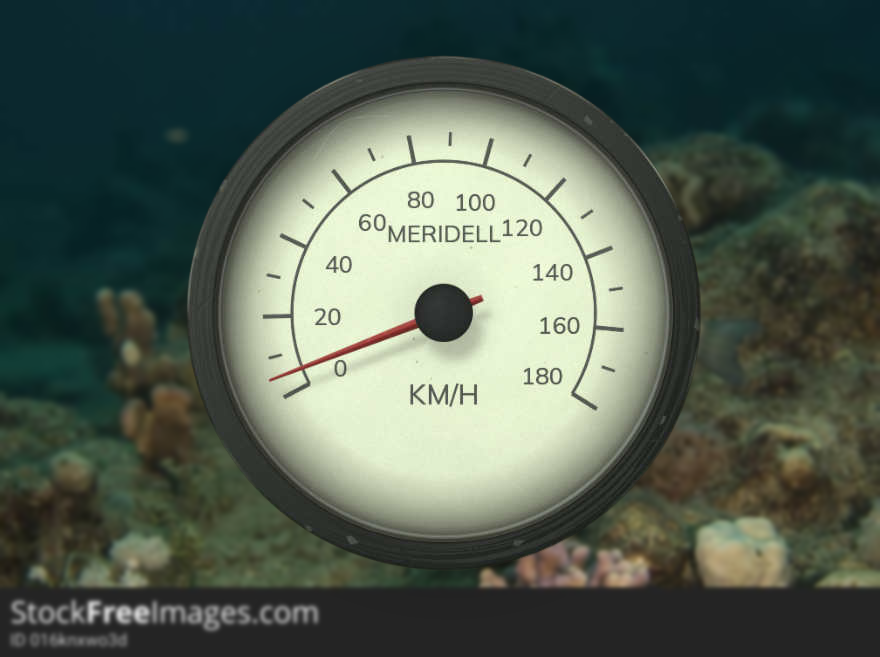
5 km/h
